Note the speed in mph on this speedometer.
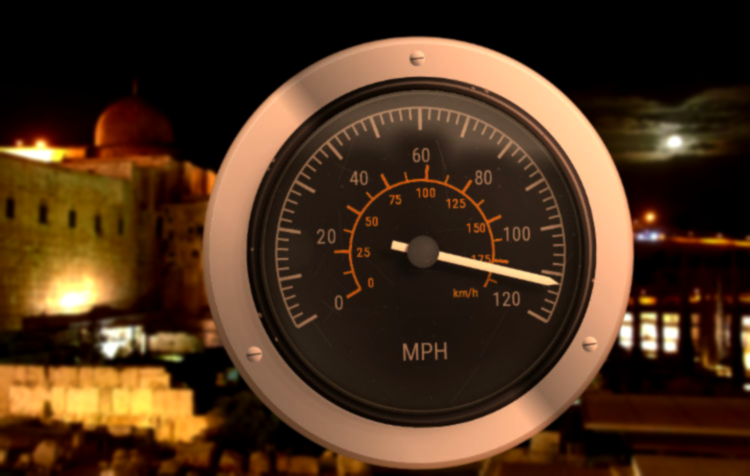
112 mph
